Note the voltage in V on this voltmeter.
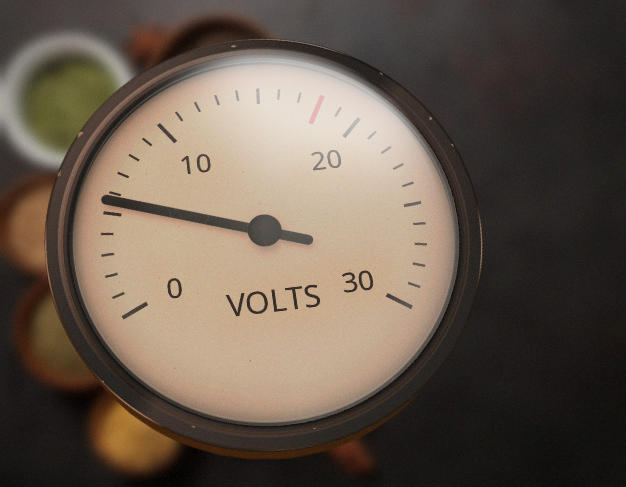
5.5 V
